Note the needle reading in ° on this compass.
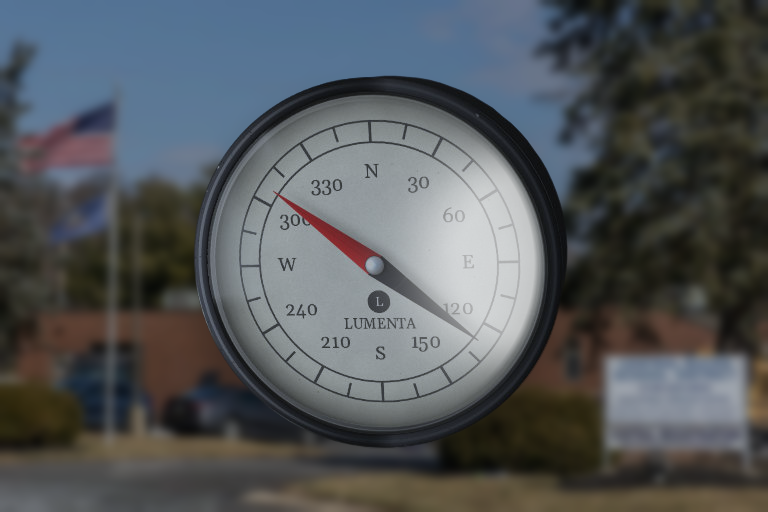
307.5 °
